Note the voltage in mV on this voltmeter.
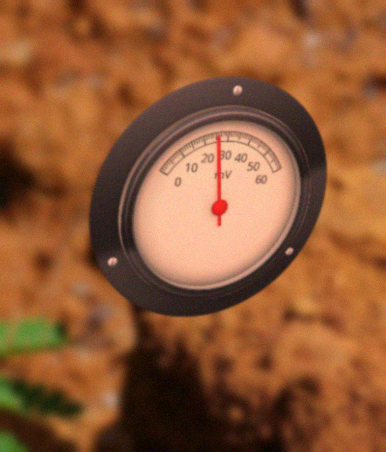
25 mV
